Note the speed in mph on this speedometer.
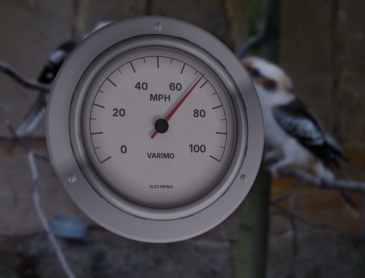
67.5 mph
